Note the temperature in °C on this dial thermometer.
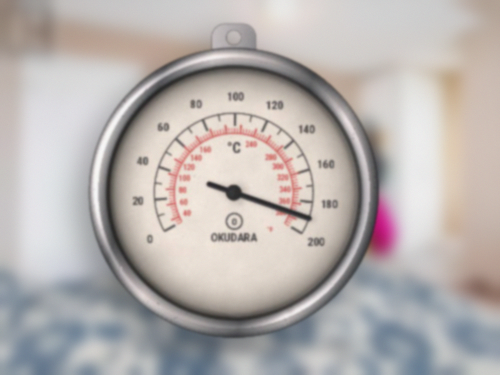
190 °C
